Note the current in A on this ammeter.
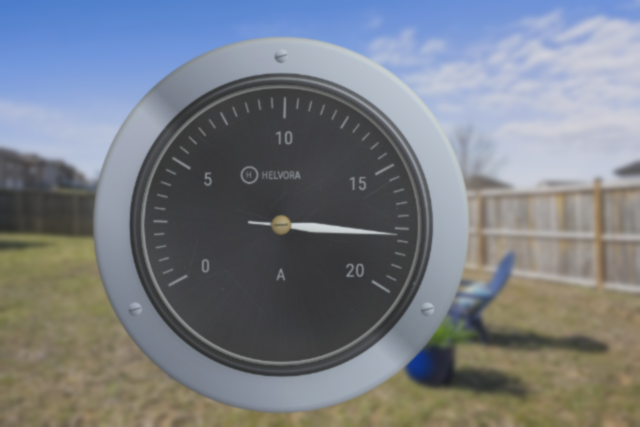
17.75 A
